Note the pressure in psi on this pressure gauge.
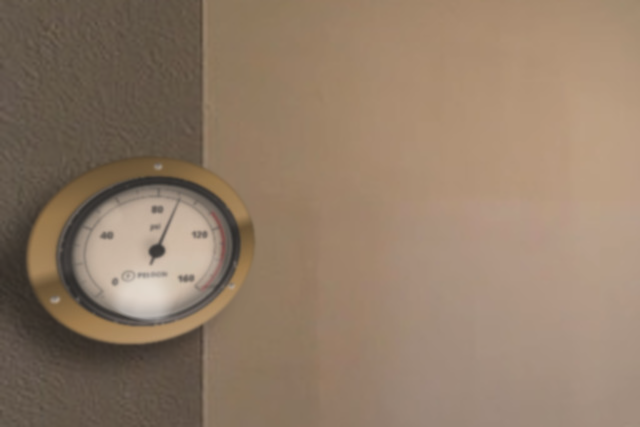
90 psi
